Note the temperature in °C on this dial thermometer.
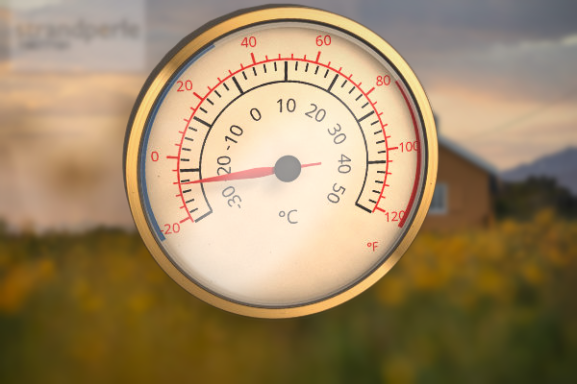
-22 °C
